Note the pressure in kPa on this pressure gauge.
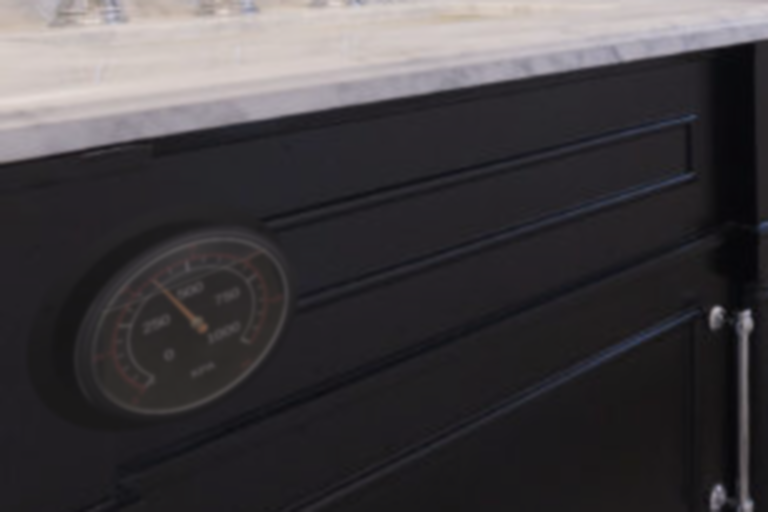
400 kPa
